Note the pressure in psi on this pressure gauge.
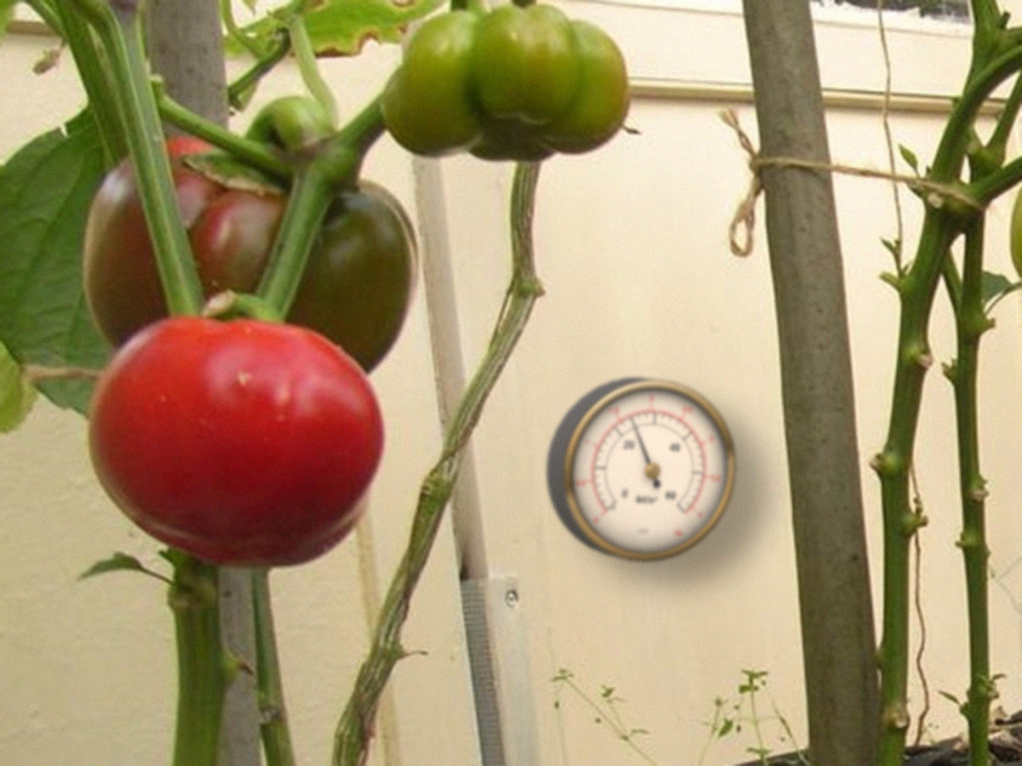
24 psi
